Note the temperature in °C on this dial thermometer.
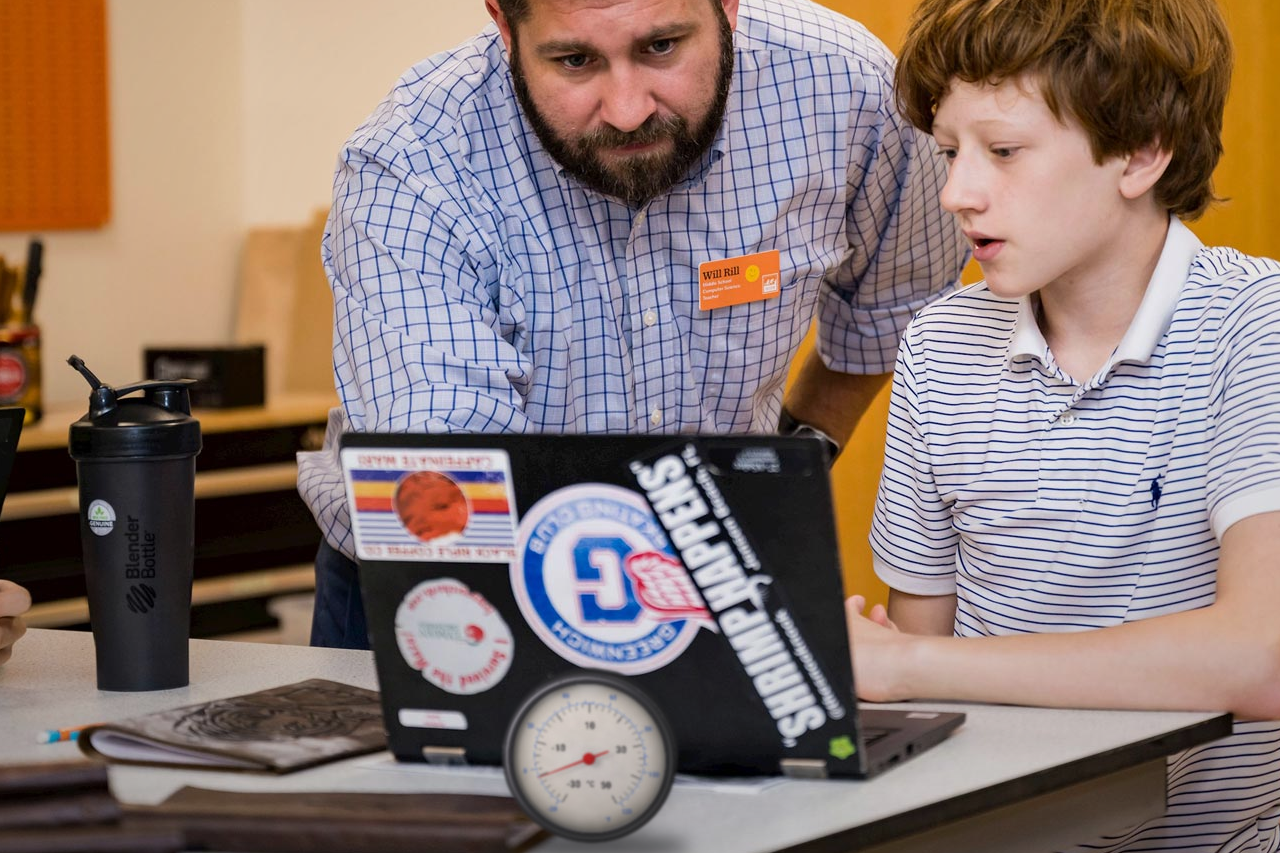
-20 °C
